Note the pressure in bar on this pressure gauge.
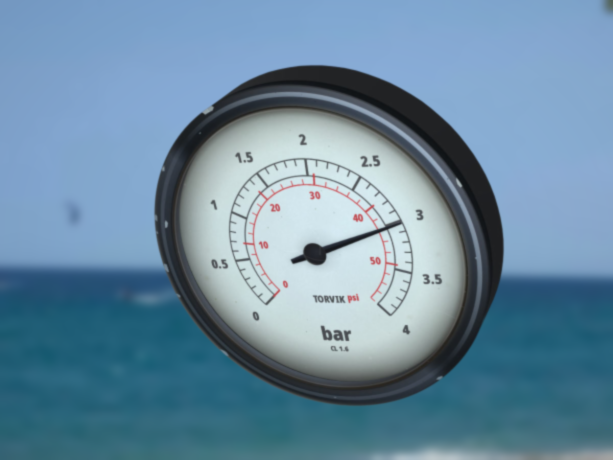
3 bar
